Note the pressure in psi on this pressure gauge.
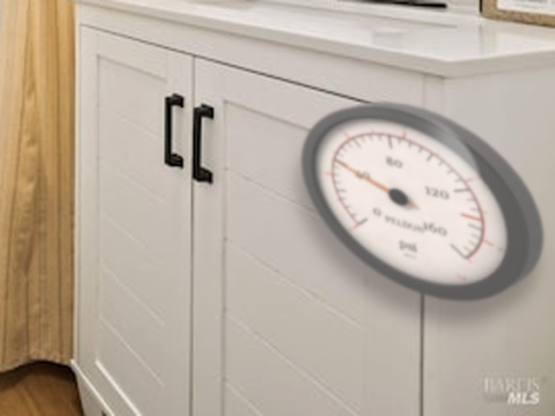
40 psi
